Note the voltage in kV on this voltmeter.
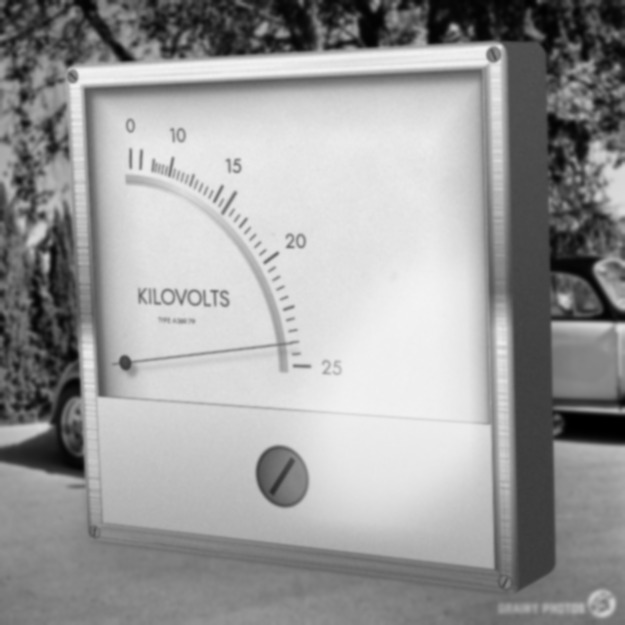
24 kV
